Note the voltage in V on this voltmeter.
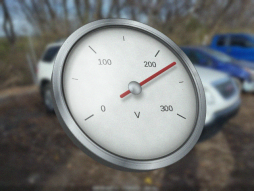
225 V
